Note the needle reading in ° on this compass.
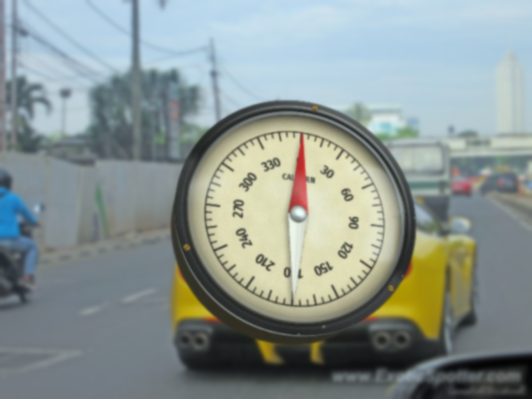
0 °
